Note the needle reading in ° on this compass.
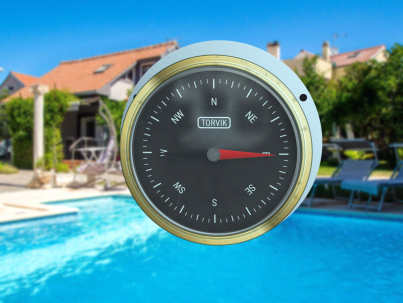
90 °
